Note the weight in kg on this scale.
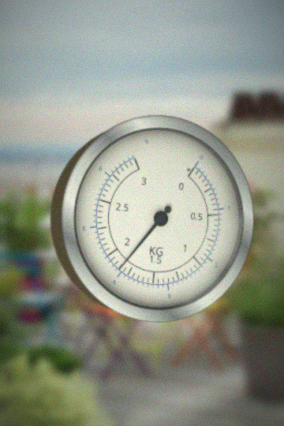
1.85 kg
